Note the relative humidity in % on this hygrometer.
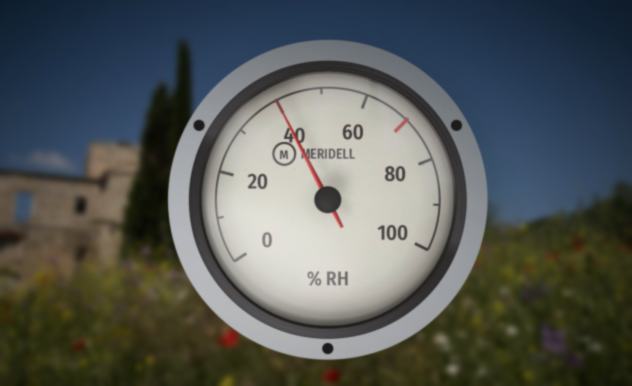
40 %
